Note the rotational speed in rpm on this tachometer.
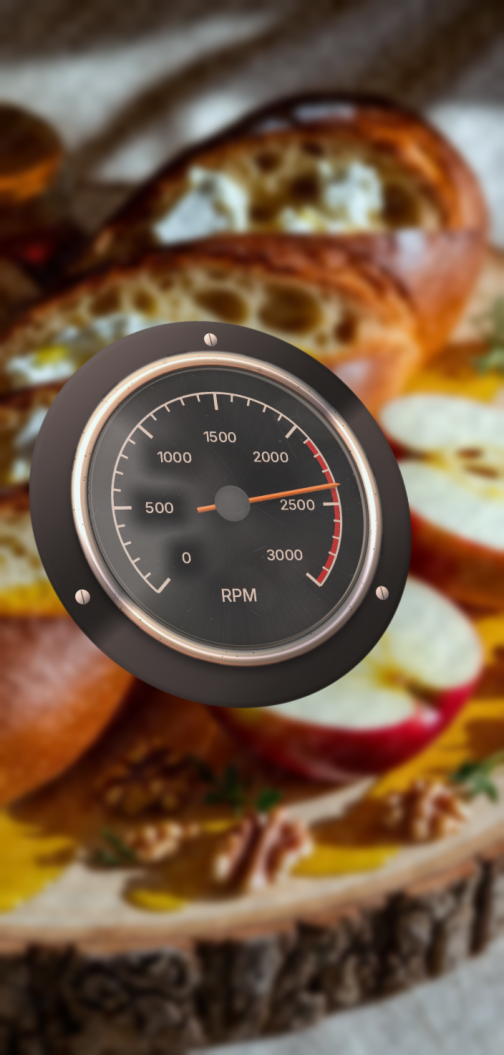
2400 rpm
